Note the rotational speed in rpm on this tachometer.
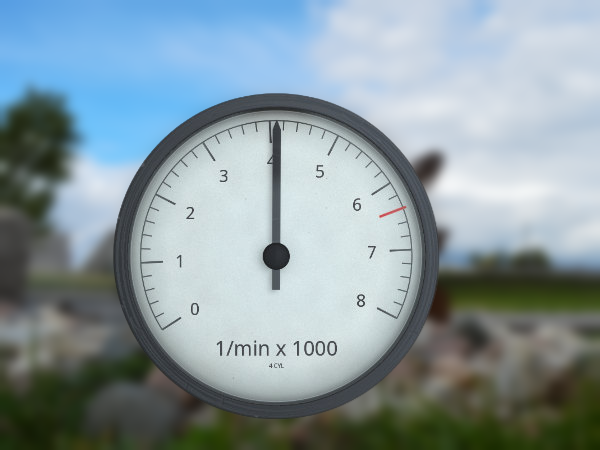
4100 rpm
